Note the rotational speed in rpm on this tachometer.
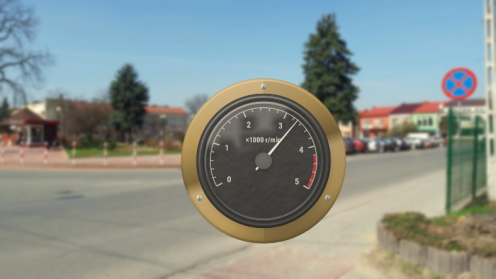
3300 rpm
